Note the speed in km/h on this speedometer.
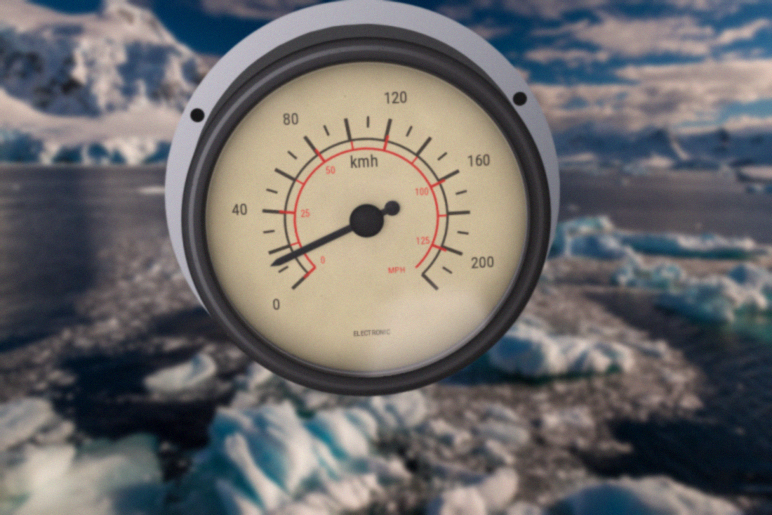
15 km/h
